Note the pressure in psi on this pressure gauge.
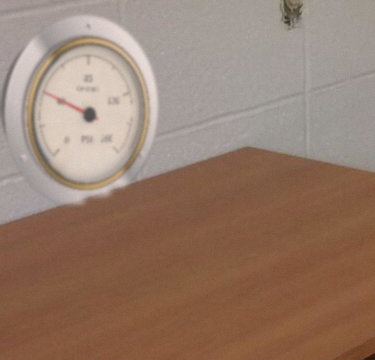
40 psi
